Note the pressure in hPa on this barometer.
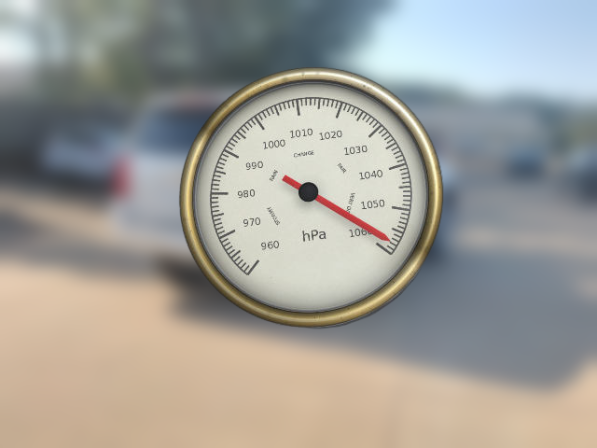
1058 hPa
